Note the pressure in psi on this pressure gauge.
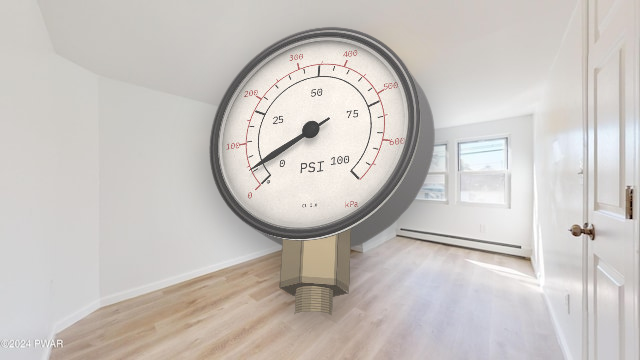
5 psi
